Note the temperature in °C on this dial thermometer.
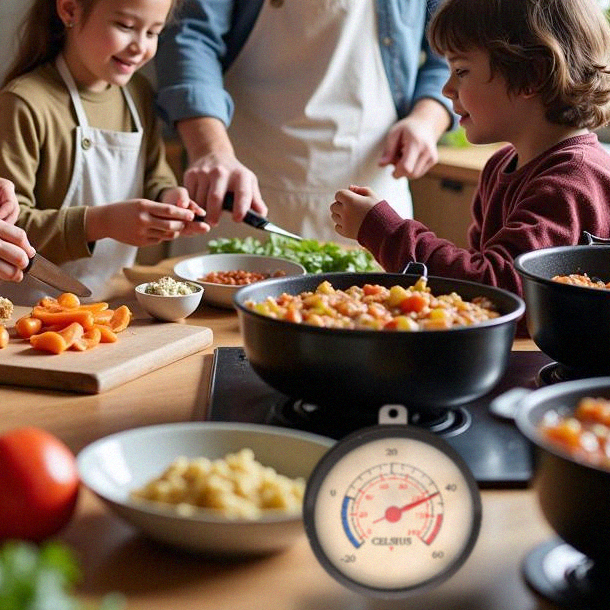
40 °C
